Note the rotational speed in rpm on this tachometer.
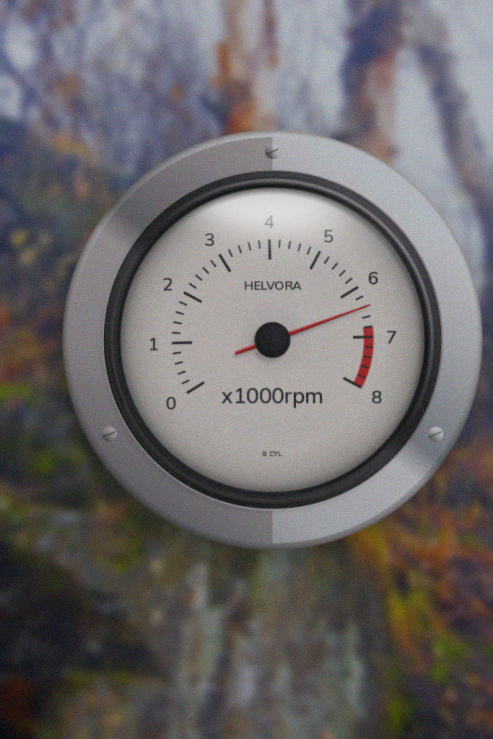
6400 rpm
